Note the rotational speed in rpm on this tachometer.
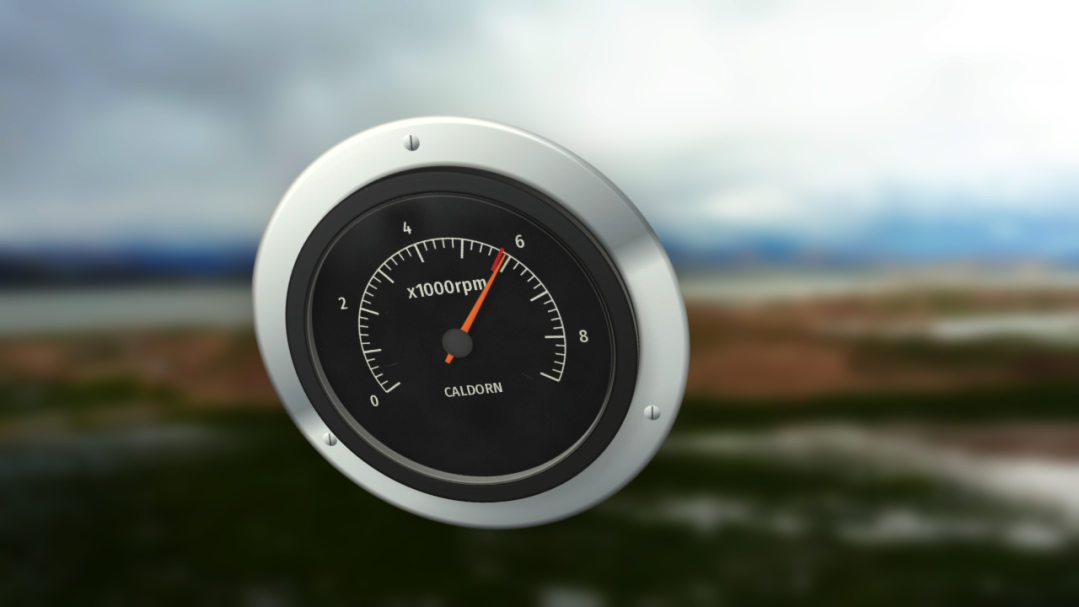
5900 rpm
